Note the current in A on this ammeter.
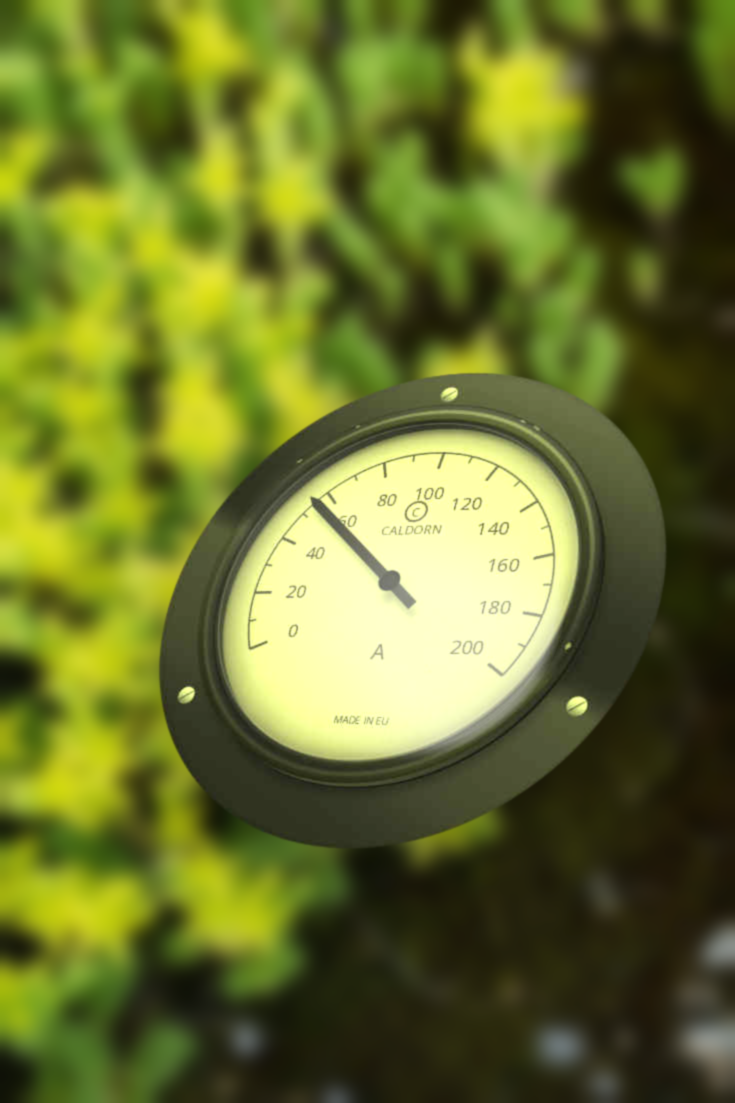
55 A
